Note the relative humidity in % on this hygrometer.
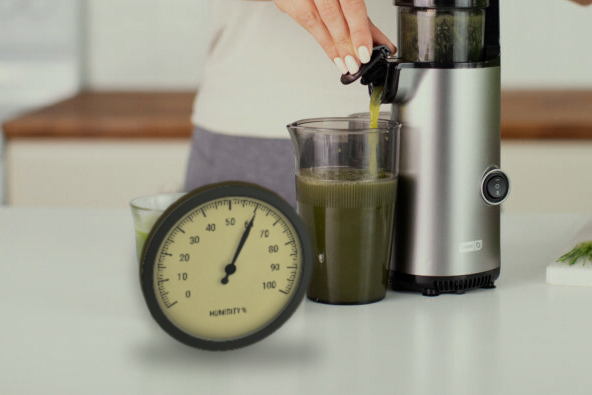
60 %
